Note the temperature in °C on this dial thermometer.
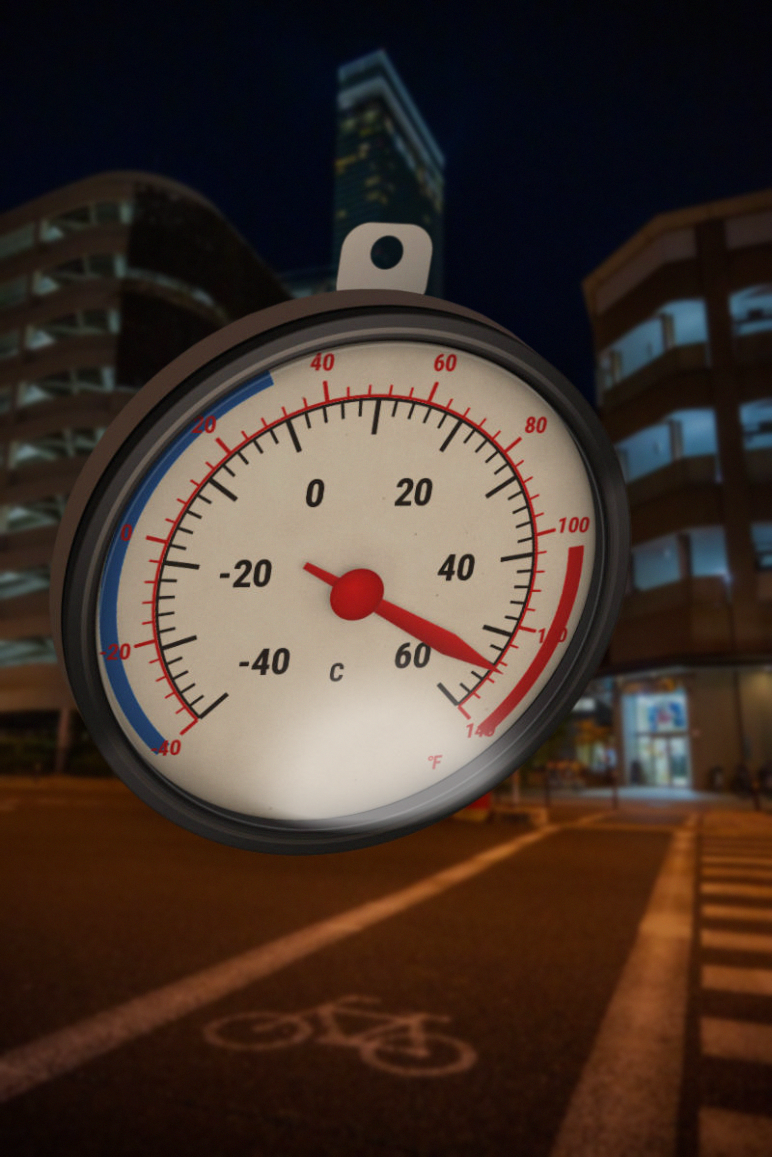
54 °C
